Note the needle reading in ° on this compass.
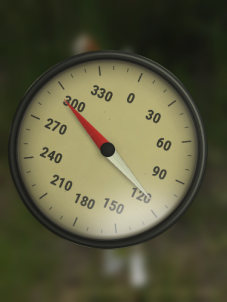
295 °
